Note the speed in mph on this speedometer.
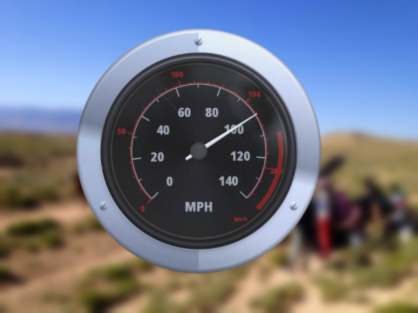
100 mph
